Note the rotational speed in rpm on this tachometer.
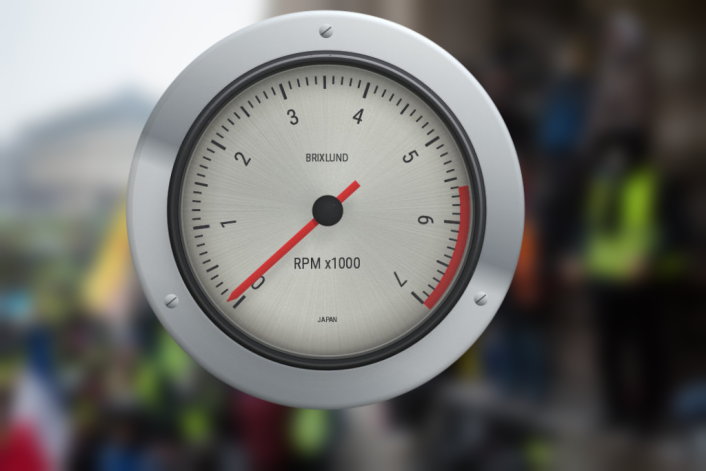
100 rpm
